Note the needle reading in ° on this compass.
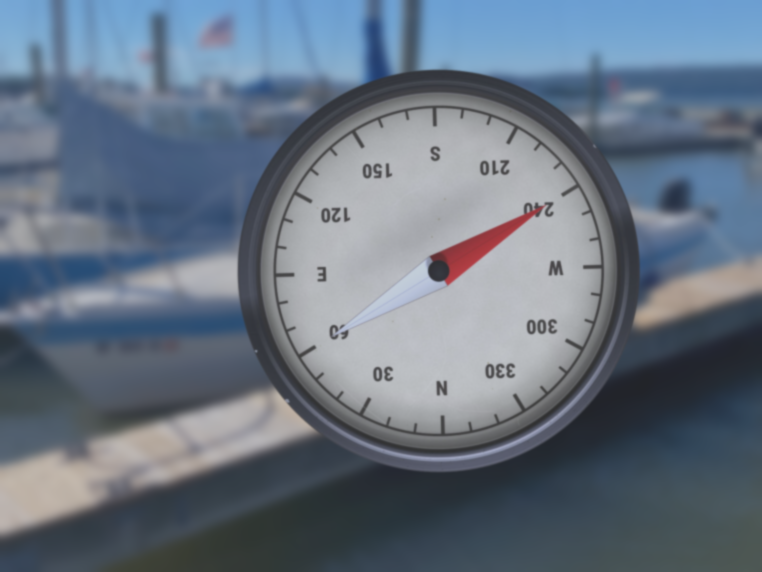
240 °
